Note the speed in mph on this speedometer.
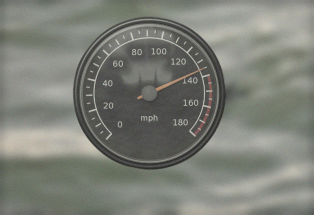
135 mph
